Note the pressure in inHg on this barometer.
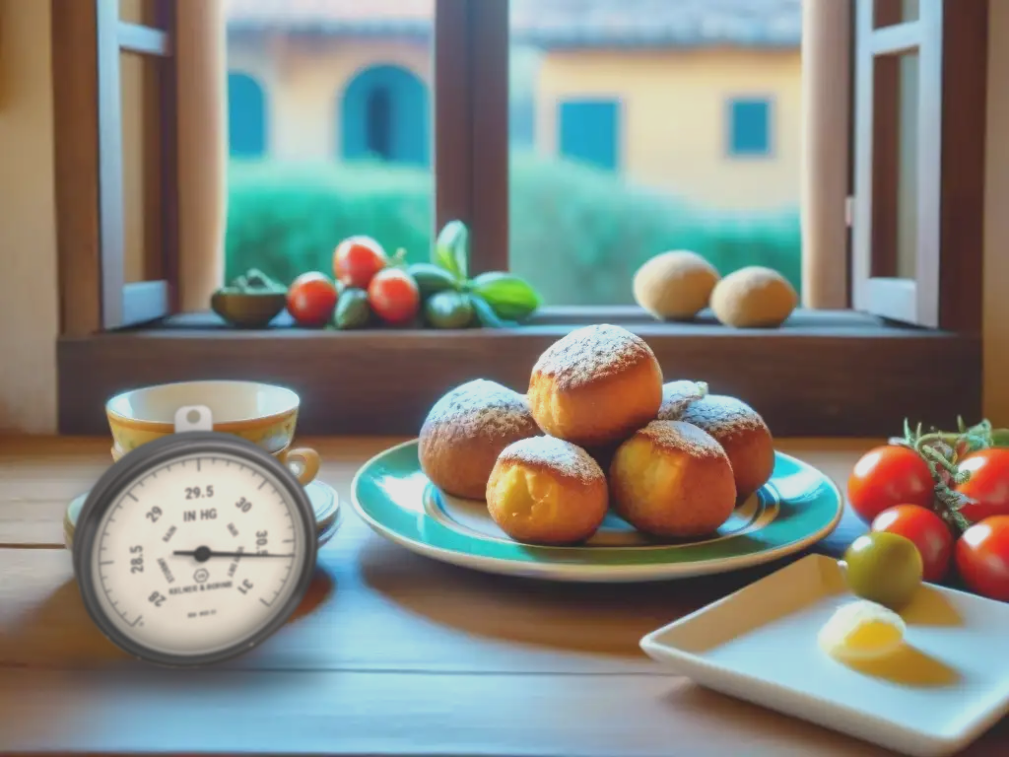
30.6 inHg
